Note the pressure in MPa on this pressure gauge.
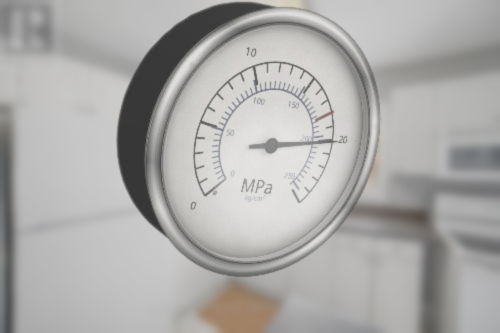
20 MPa
